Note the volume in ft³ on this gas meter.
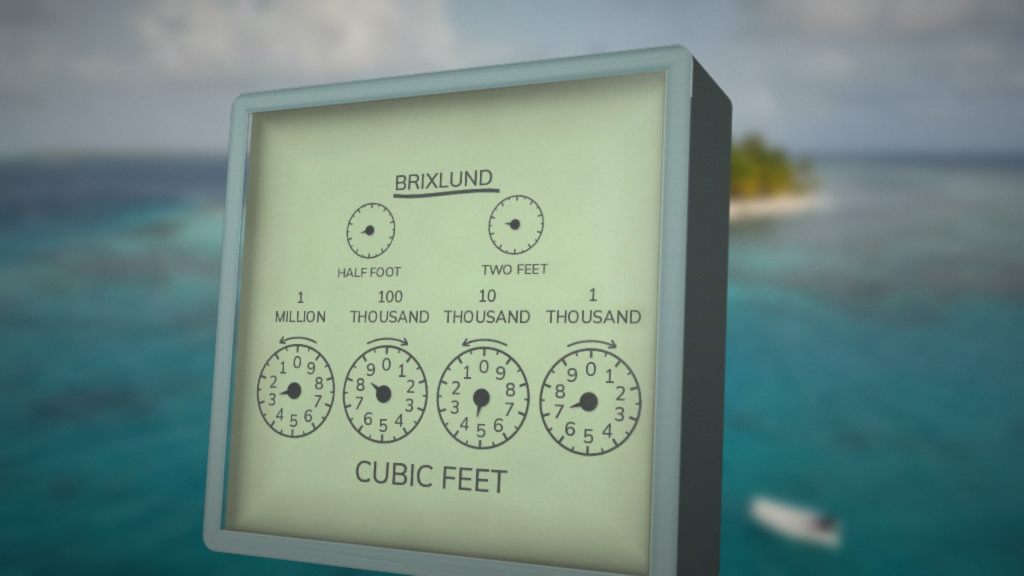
284700 ft³
